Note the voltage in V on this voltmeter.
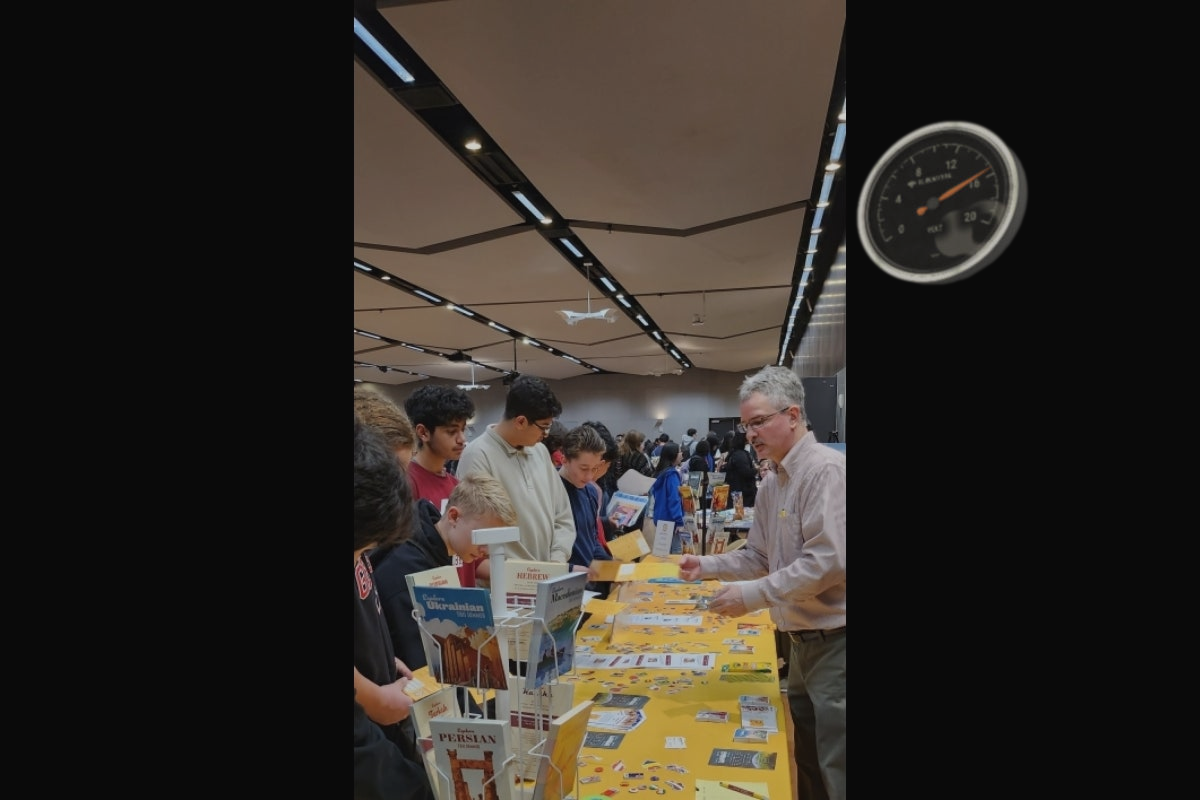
15.5 V
